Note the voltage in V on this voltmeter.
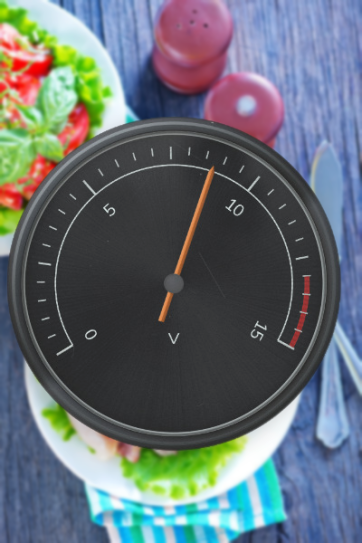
8.75 V
